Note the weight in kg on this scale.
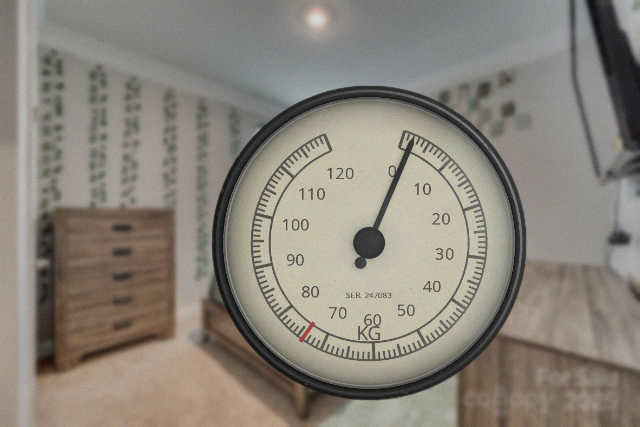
2 kg
